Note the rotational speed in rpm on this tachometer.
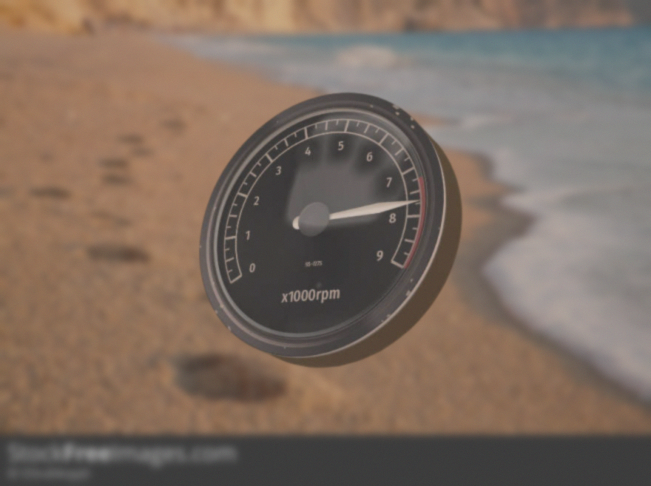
7750 rpm
